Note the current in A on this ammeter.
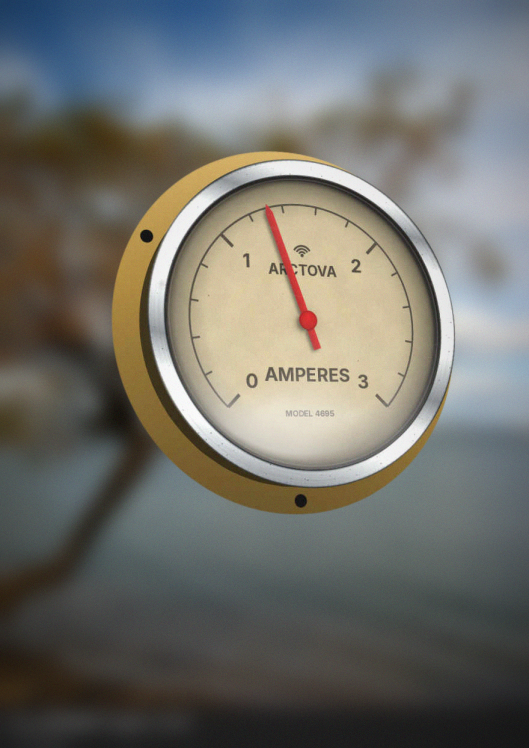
1.3 A
